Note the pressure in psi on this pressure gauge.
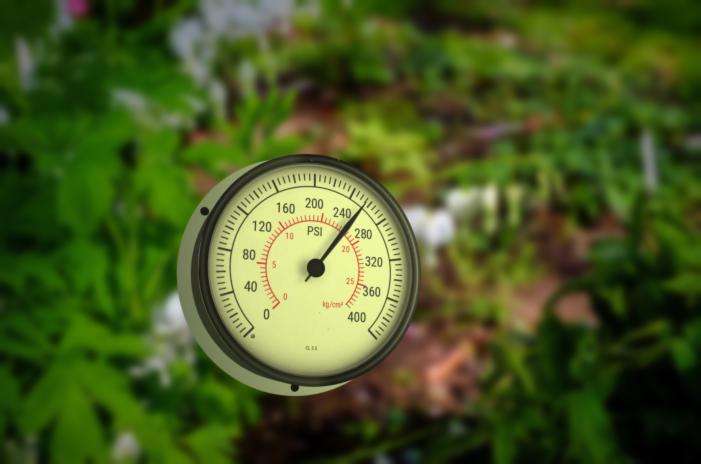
255 psi
